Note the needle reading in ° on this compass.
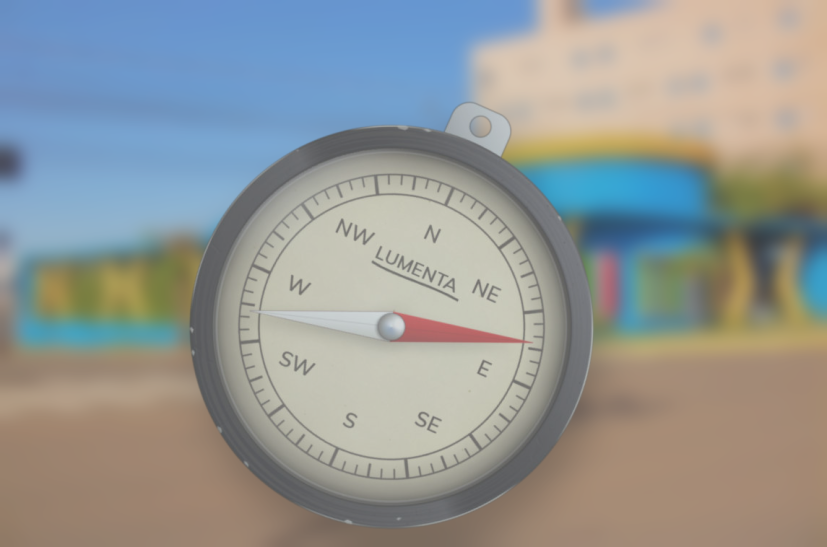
72.5 °
